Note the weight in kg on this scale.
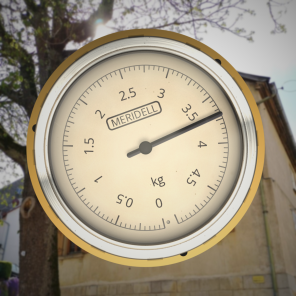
3.7 kg
